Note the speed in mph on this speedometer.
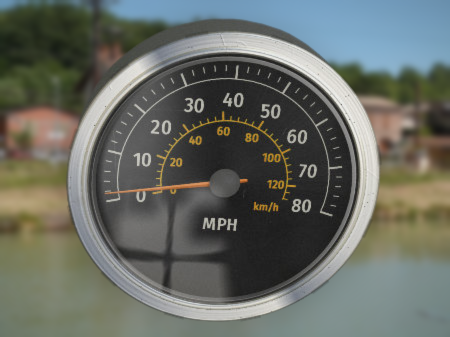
2 mph
